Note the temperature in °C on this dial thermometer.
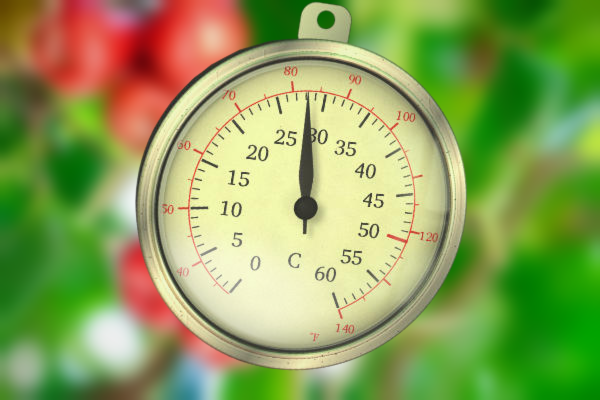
28 °C
